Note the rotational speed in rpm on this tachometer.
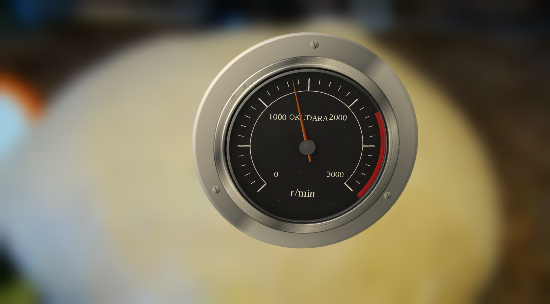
1350 rpm
